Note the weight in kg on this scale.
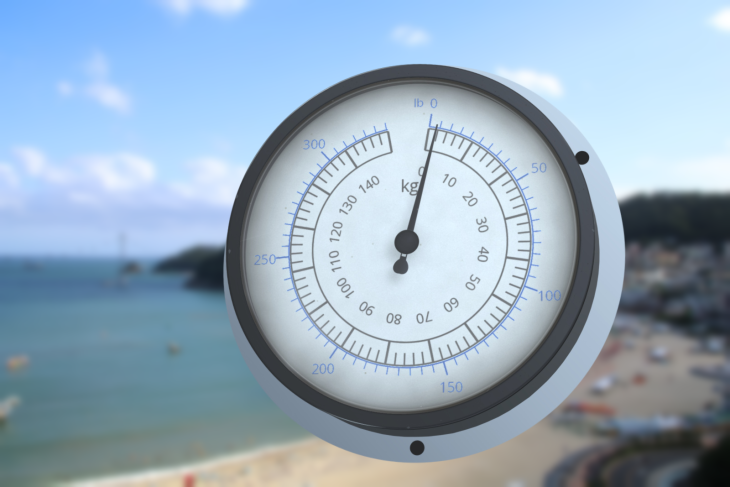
2 kg
